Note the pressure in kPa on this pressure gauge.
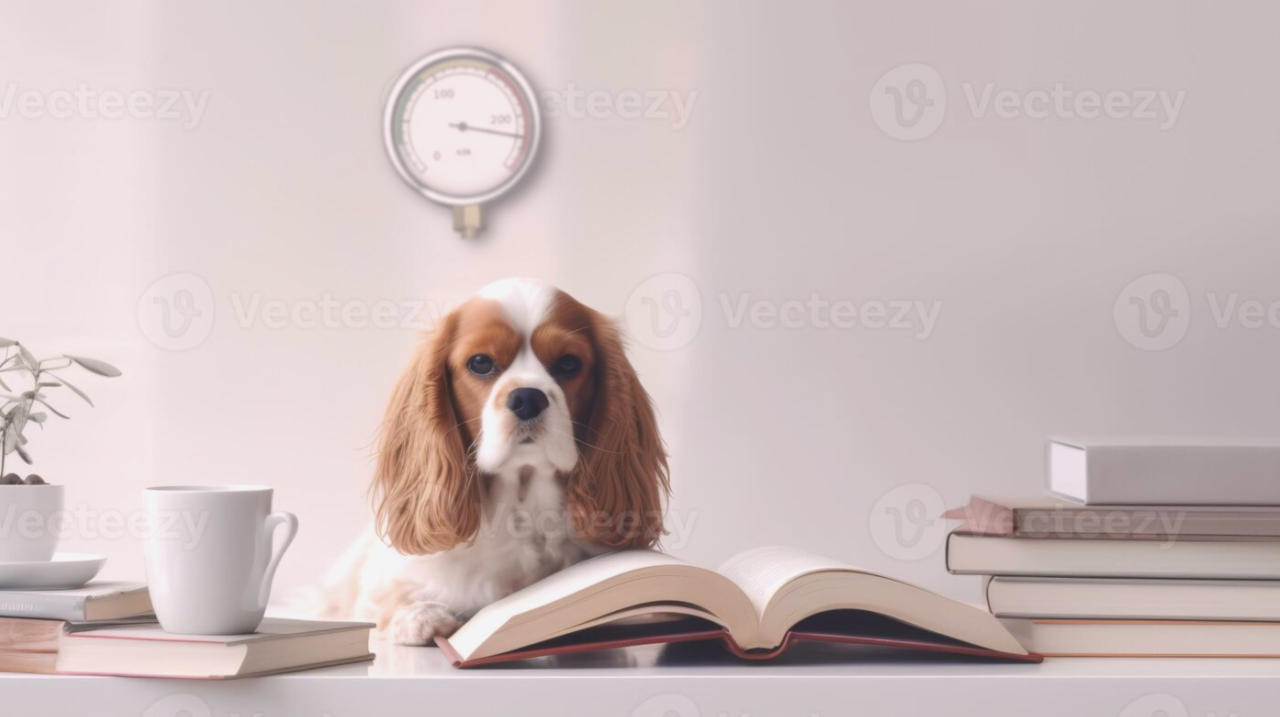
220 kPa
